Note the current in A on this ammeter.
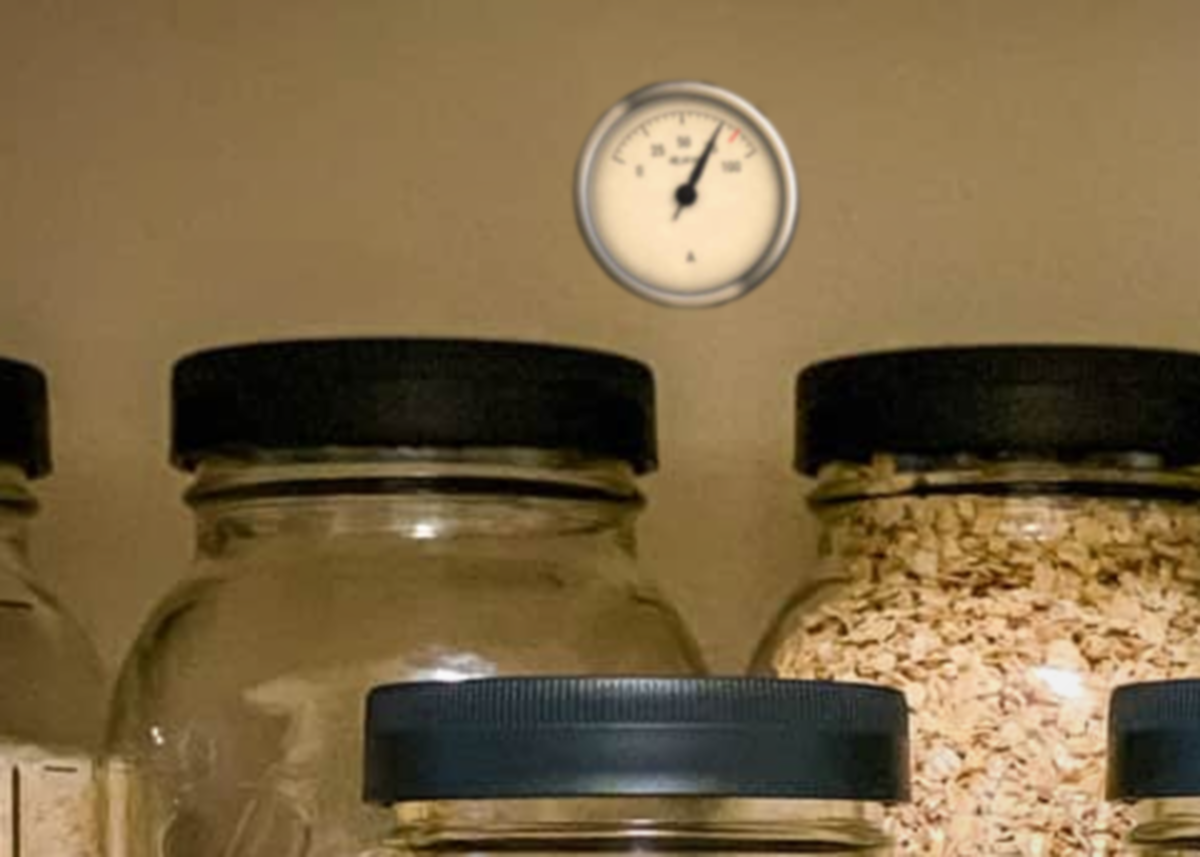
75 A
